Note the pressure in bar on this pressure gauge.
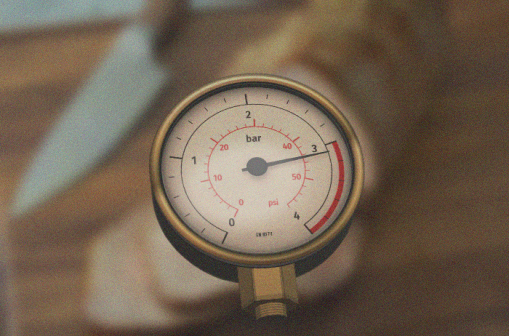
3.1 bar
